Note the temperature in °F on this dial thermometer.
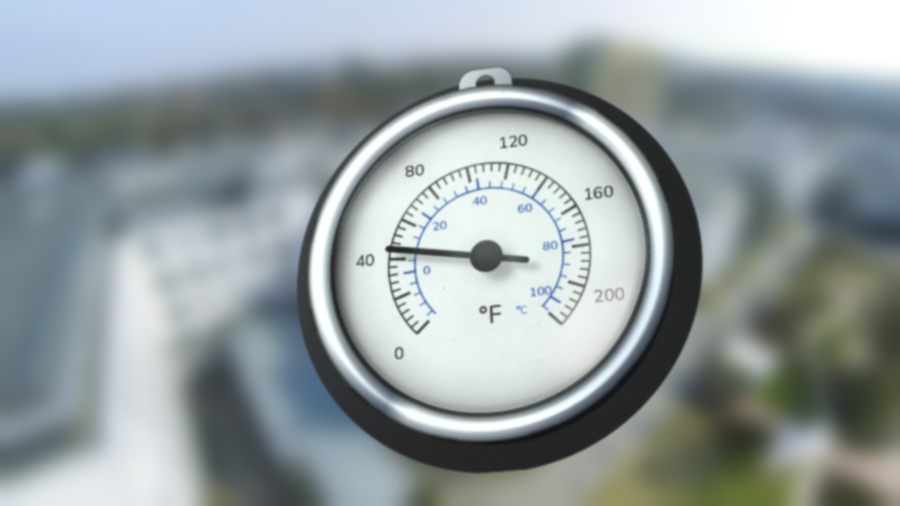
44 °F
